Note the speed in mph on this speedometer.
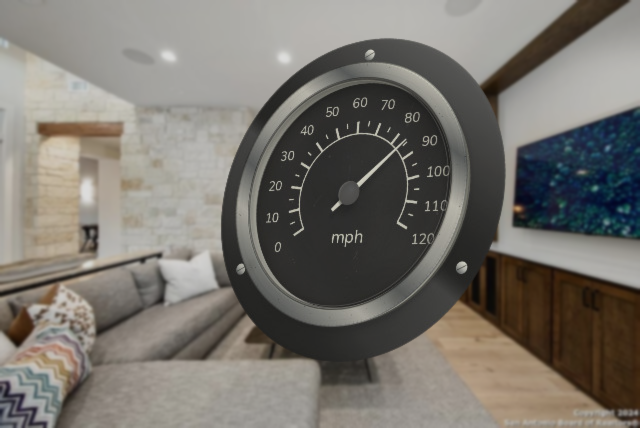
85 mph
